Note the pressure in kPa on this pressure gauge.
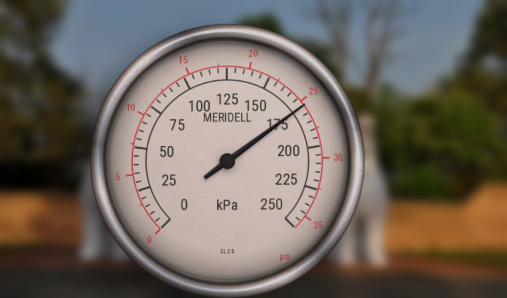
175 kPa
